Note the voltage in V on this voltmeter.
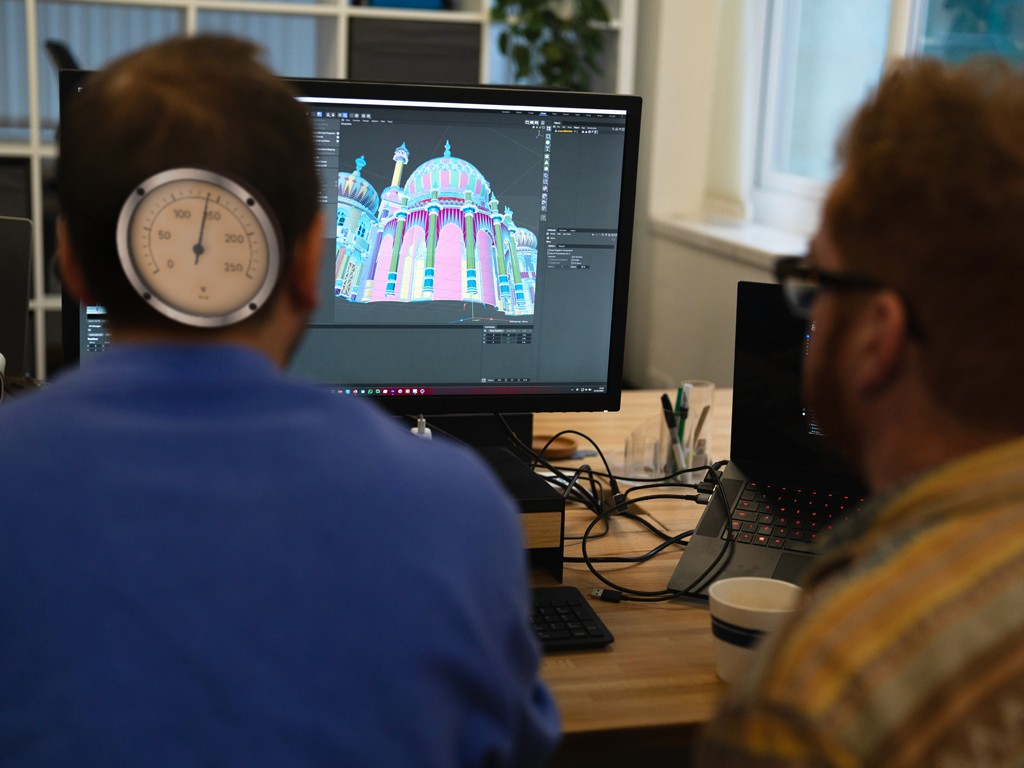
140 V
